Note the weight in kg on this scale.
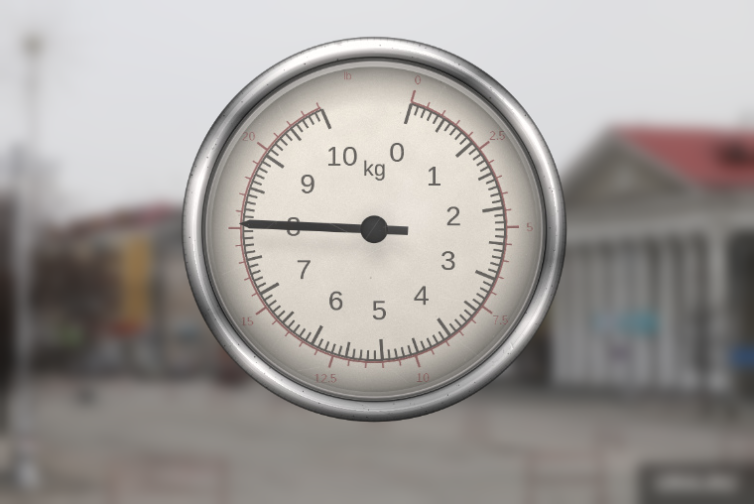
8 kg
